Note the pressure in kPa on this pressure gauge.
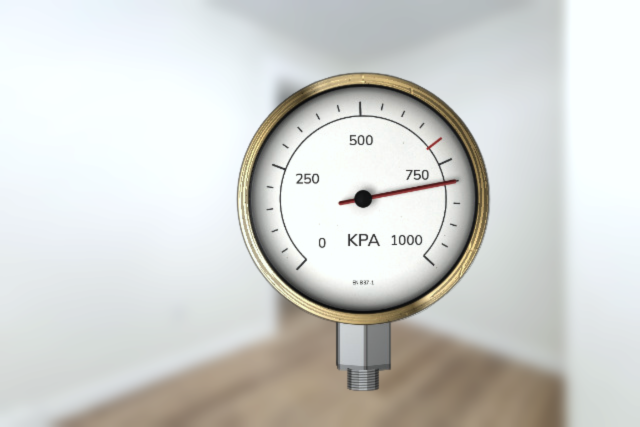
800 kPa
